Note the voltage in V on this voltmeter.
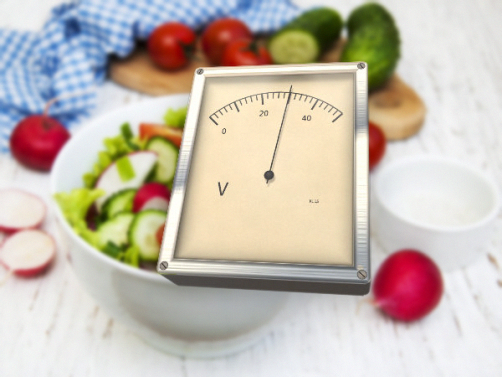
30 V
